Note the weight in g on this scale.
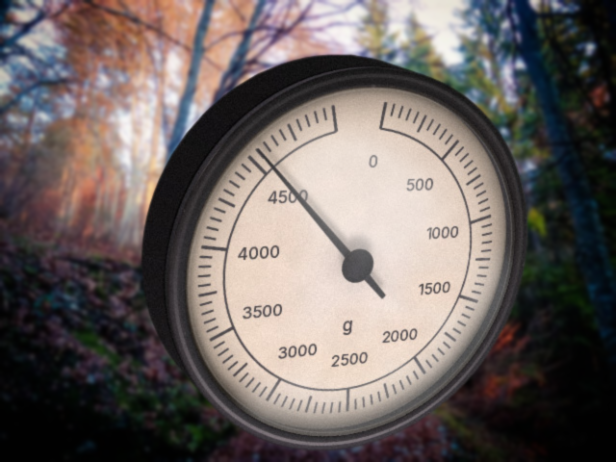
4550 g
